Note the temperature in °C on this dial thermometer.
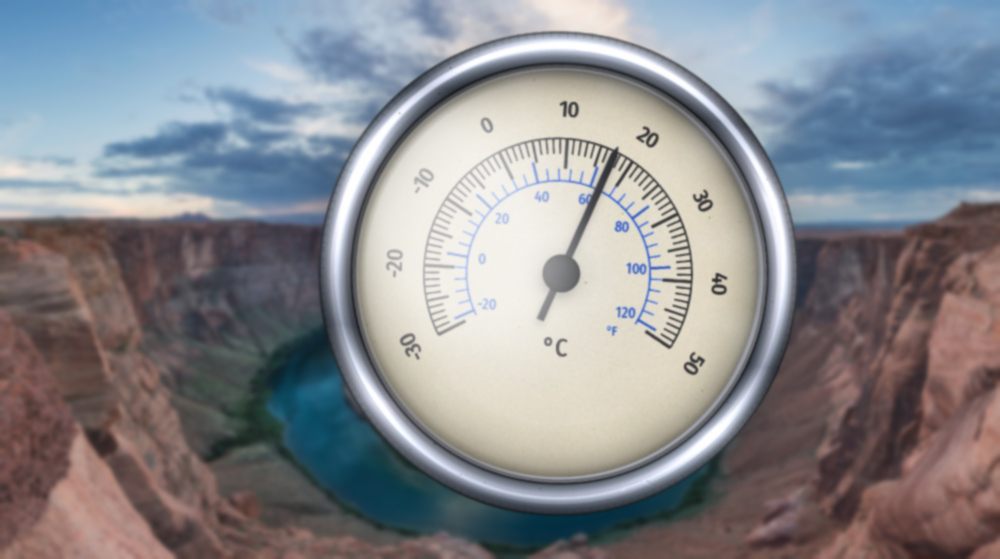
17 °C
